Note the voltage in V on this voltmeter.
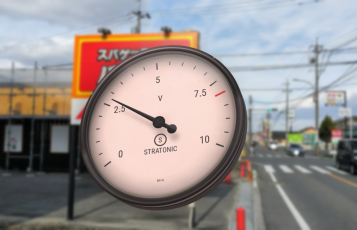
2.75 V
